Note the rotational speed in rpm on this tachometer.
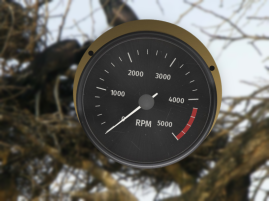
0 rpm
